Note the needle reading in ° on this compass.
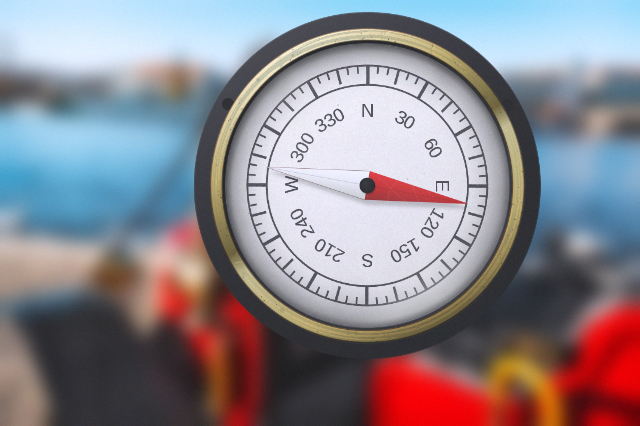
100 °
